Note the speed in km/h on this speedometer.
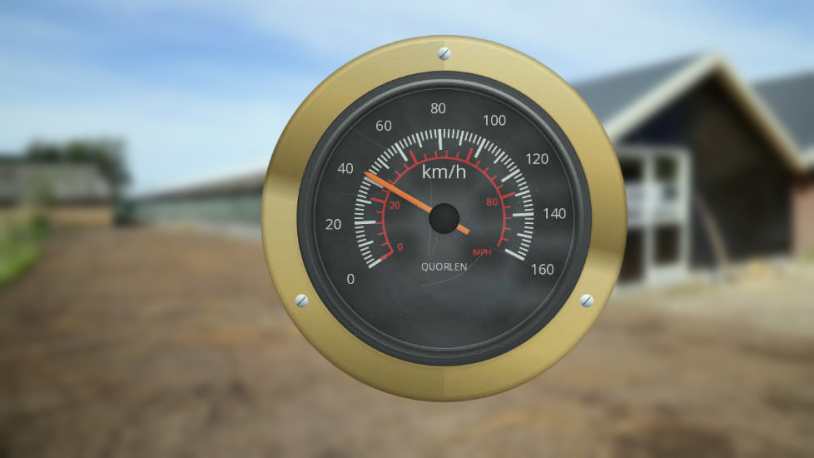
42 km/h
